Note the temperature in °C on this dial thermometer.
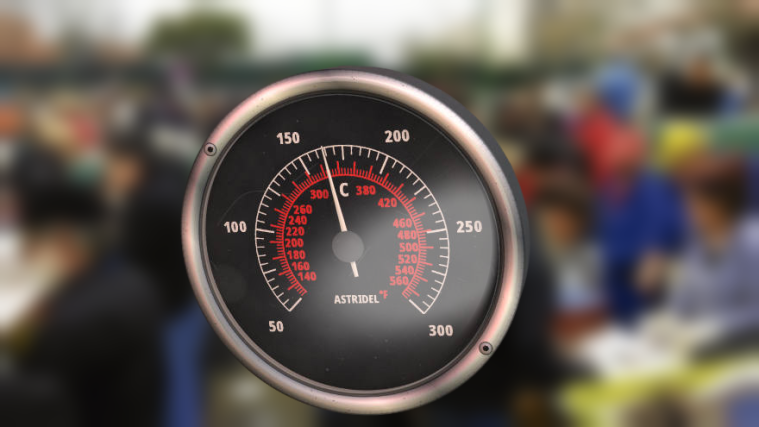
165 °C
